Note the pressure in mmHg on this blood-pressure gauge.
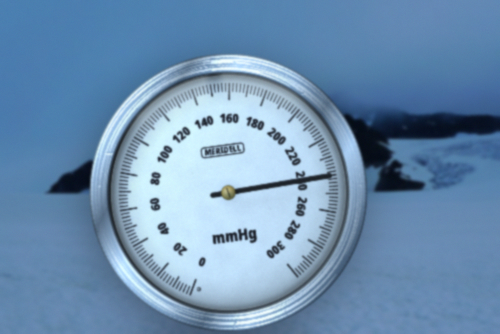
240 mmHg
